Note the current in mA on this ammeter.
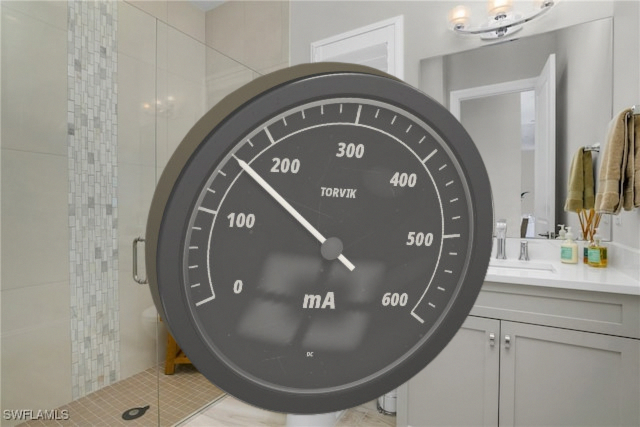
160 mA
